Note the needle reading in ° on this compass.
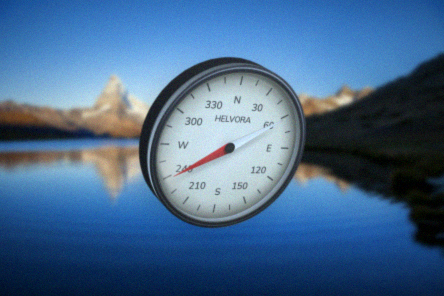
240 °
